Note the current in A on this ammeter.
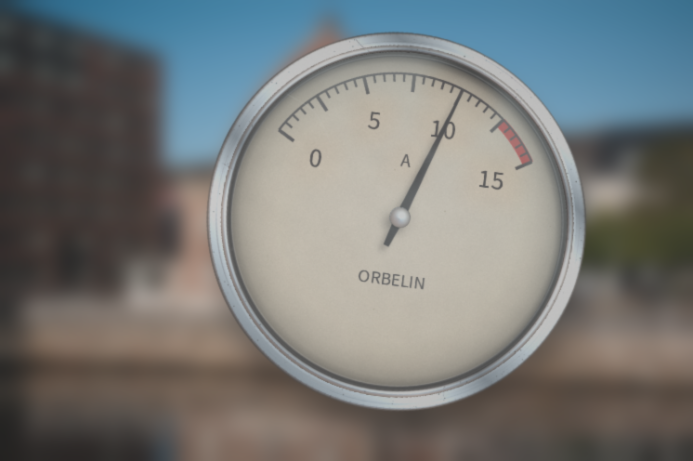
10 A
